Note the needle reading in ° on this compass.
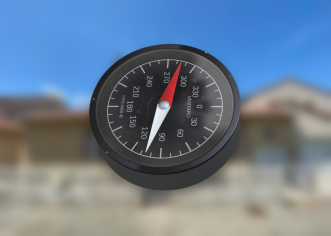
285 °
